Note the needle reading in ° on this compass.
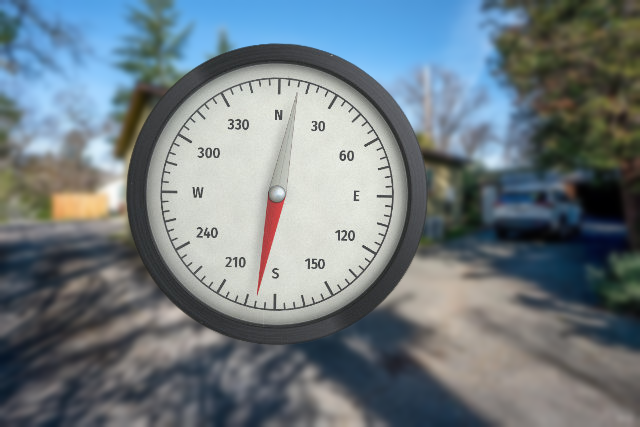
190 °
